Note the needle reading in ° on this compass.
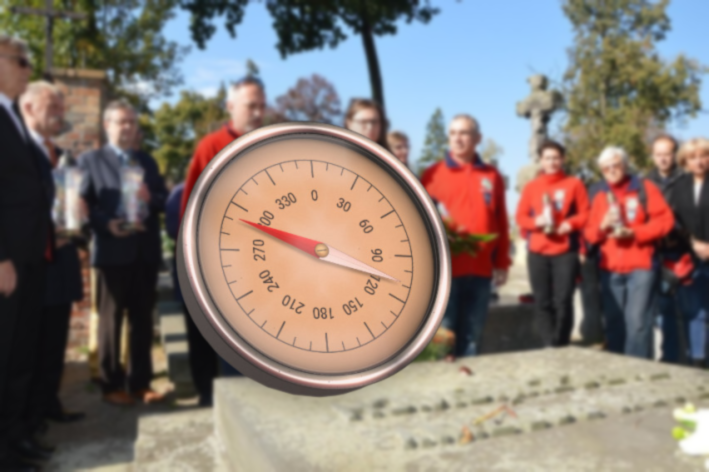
290 °
